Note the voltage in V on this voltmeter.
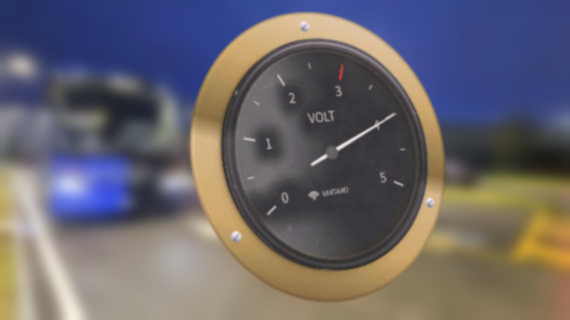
4 V
